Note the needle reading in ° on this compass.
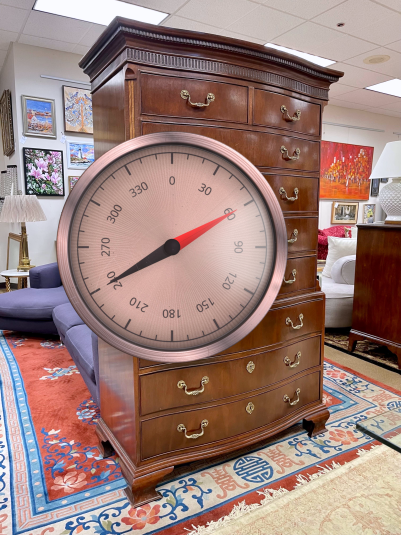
60 °
